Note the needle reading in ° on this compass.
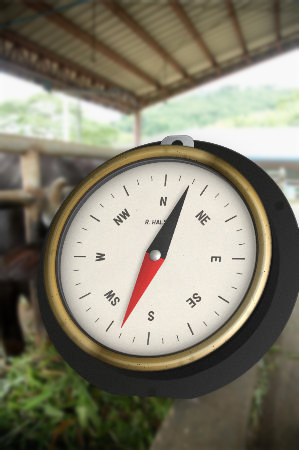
200 °
